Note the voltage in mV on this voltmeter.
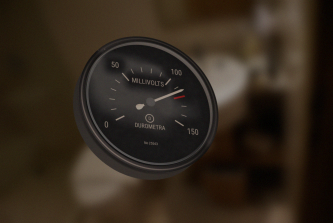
115 mV
